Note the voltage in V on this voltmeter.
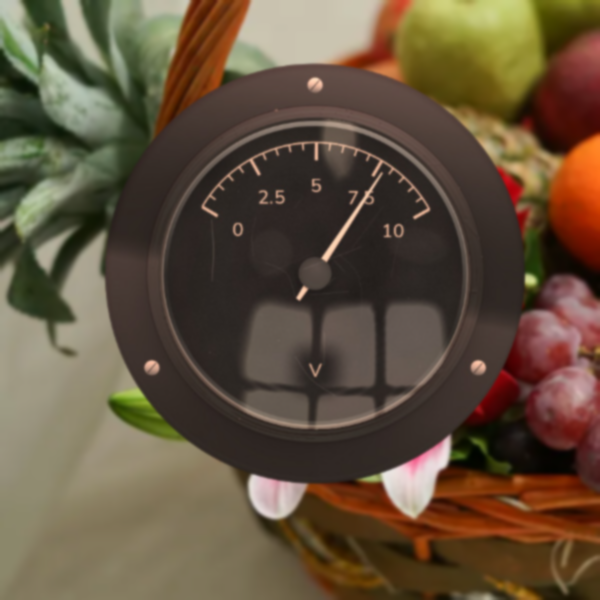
7.75 V
